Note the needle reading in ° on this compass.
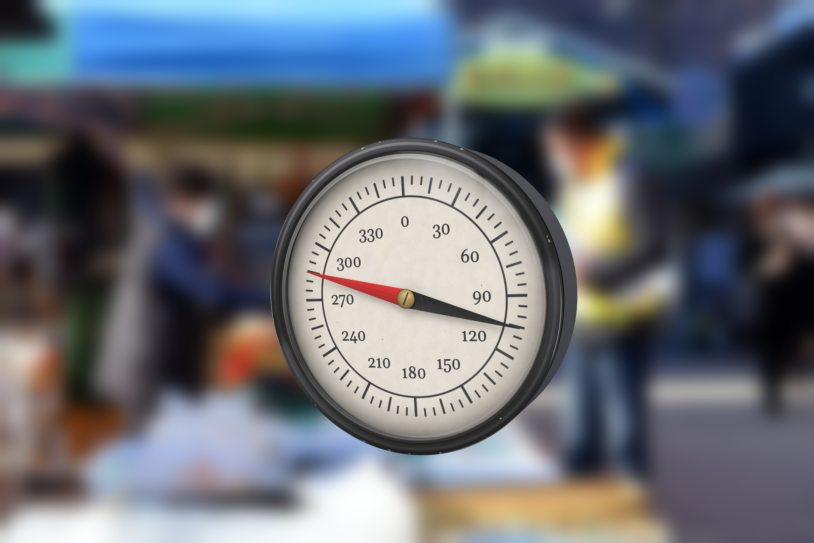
285 °
